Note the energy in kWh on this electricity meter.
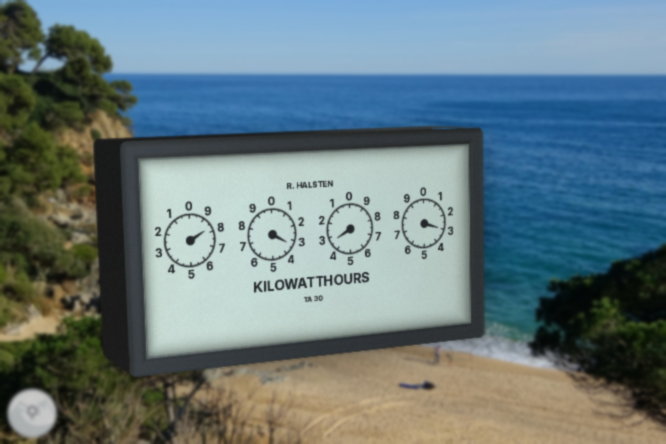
8333 kWh
